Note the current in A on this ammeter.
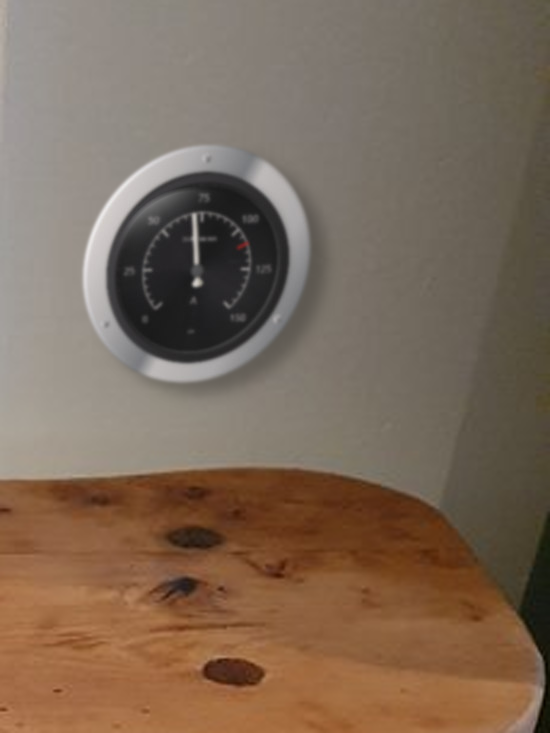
70 A
